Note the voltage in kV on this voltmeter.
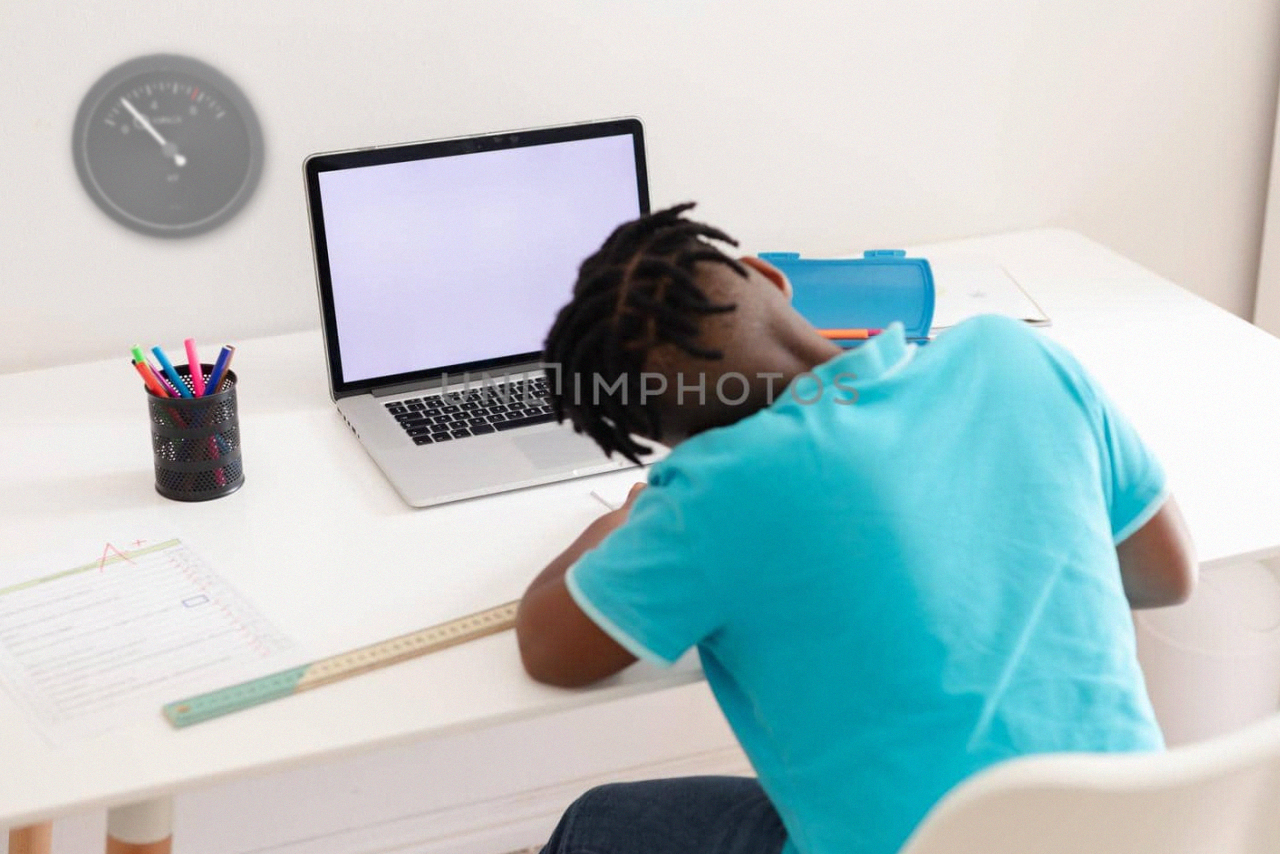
2 kV
